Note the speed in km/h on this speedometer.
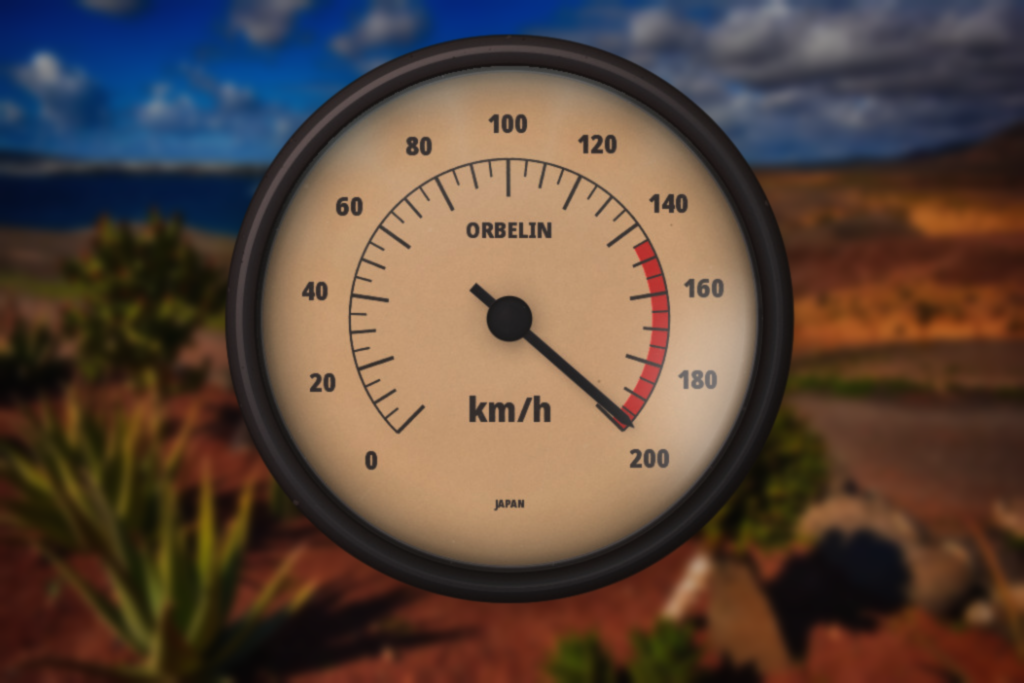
197.5 km/h
